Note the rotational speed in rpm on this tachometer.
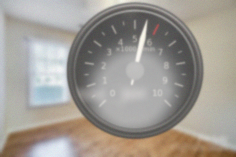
5500 rpm
